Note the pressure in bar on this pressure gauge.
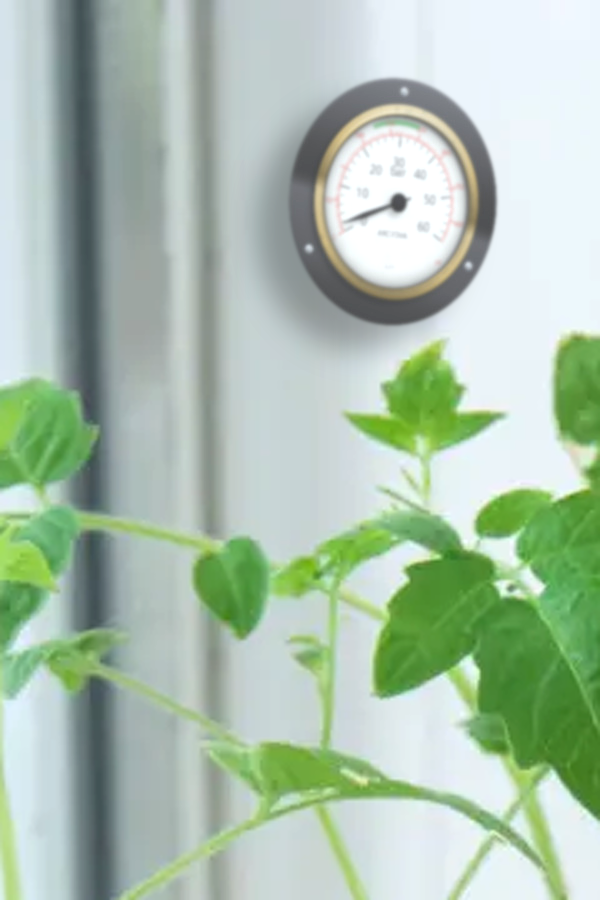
2 bar
